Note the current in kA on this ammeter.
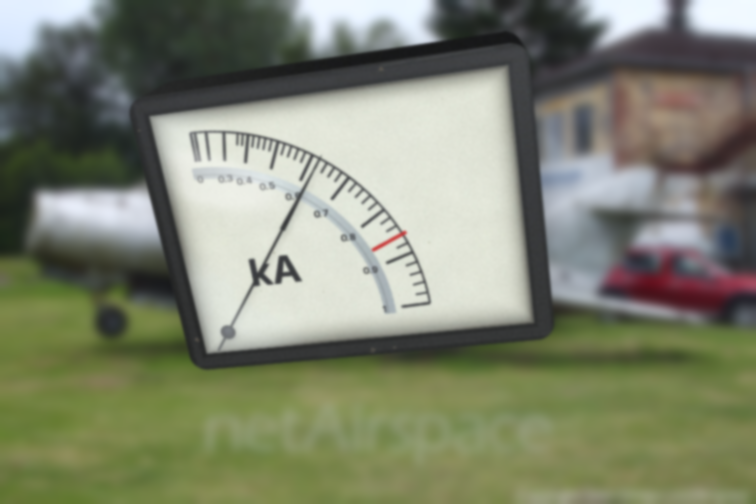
0.62 kA
